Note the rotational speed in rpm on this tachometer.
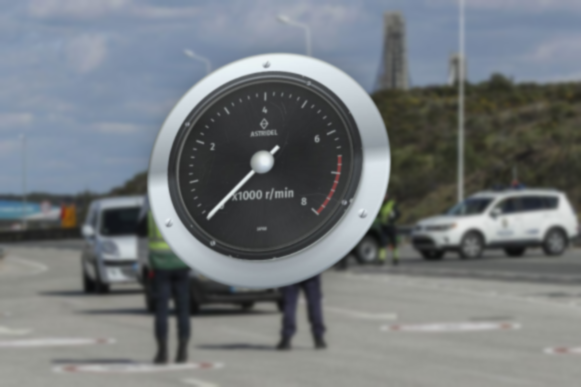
0 rpm
